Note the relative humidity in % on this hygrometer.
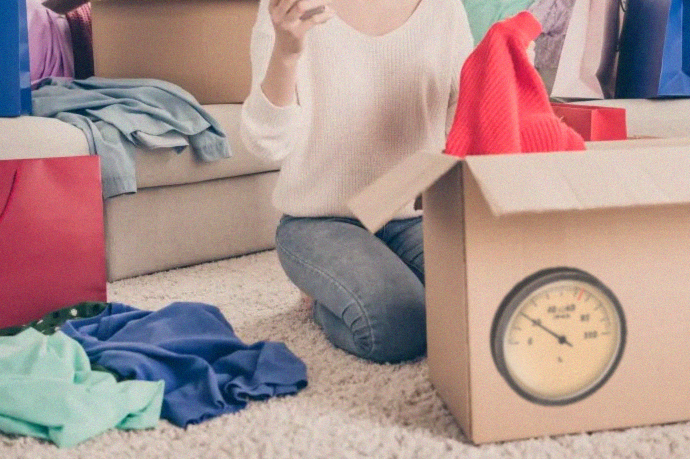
20 %
